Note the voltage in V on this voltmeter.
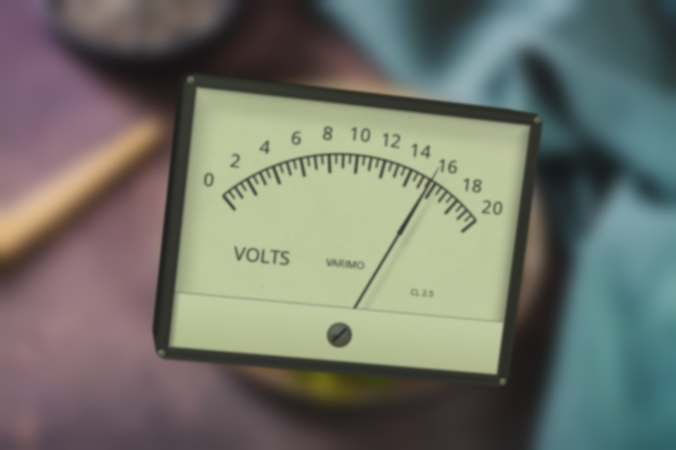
15.5 V
